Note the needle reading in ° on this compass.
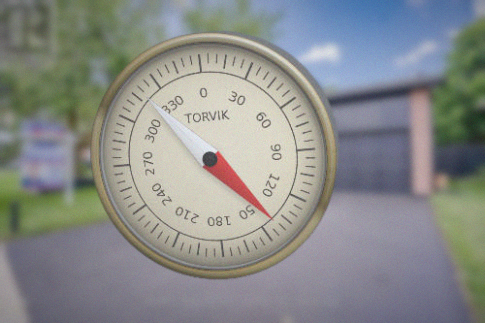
140 °
